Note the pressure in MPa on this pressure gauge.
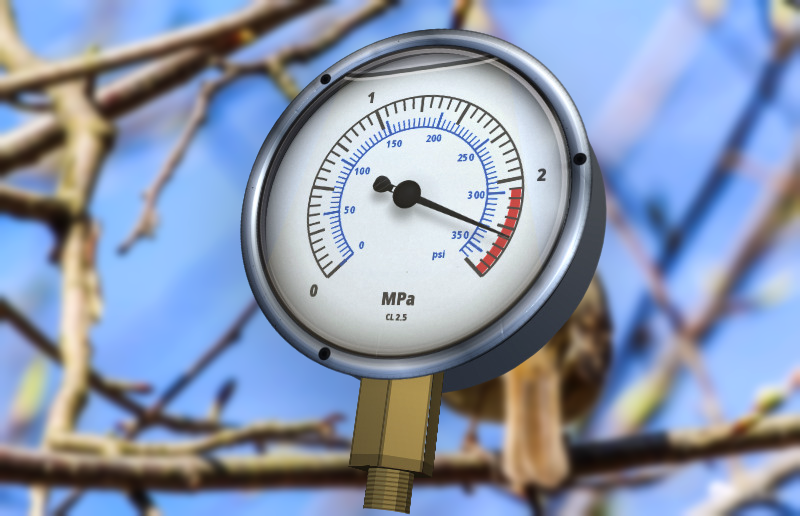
2.3 MPa
